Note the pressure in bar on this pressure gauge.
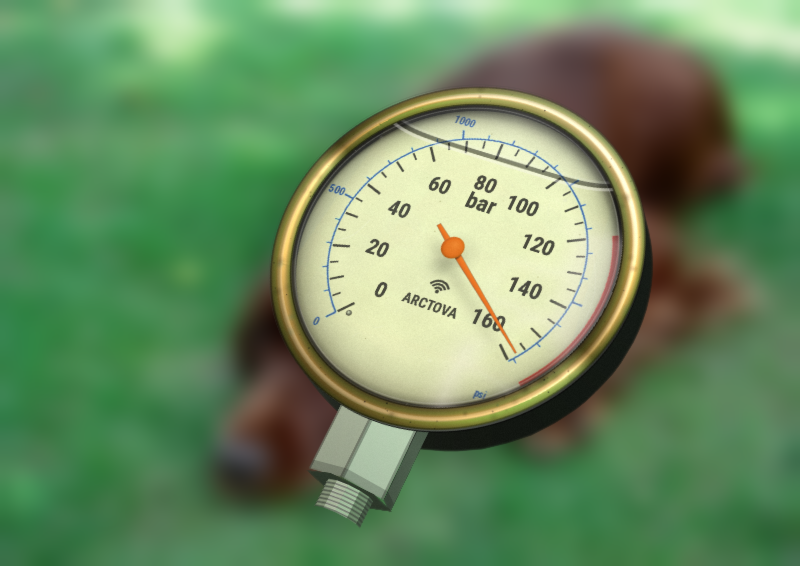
157.5 bar
